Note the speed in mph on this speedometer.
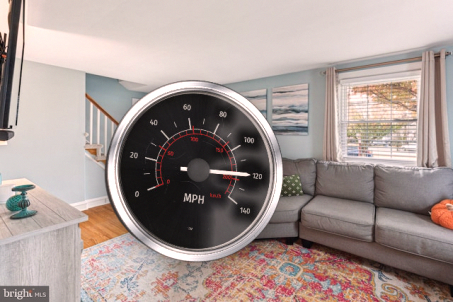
120 mph
